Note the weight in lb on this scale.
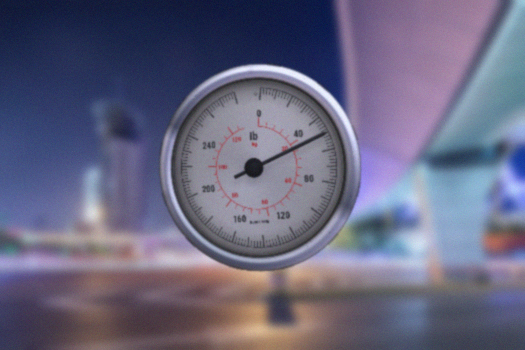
50 lb
